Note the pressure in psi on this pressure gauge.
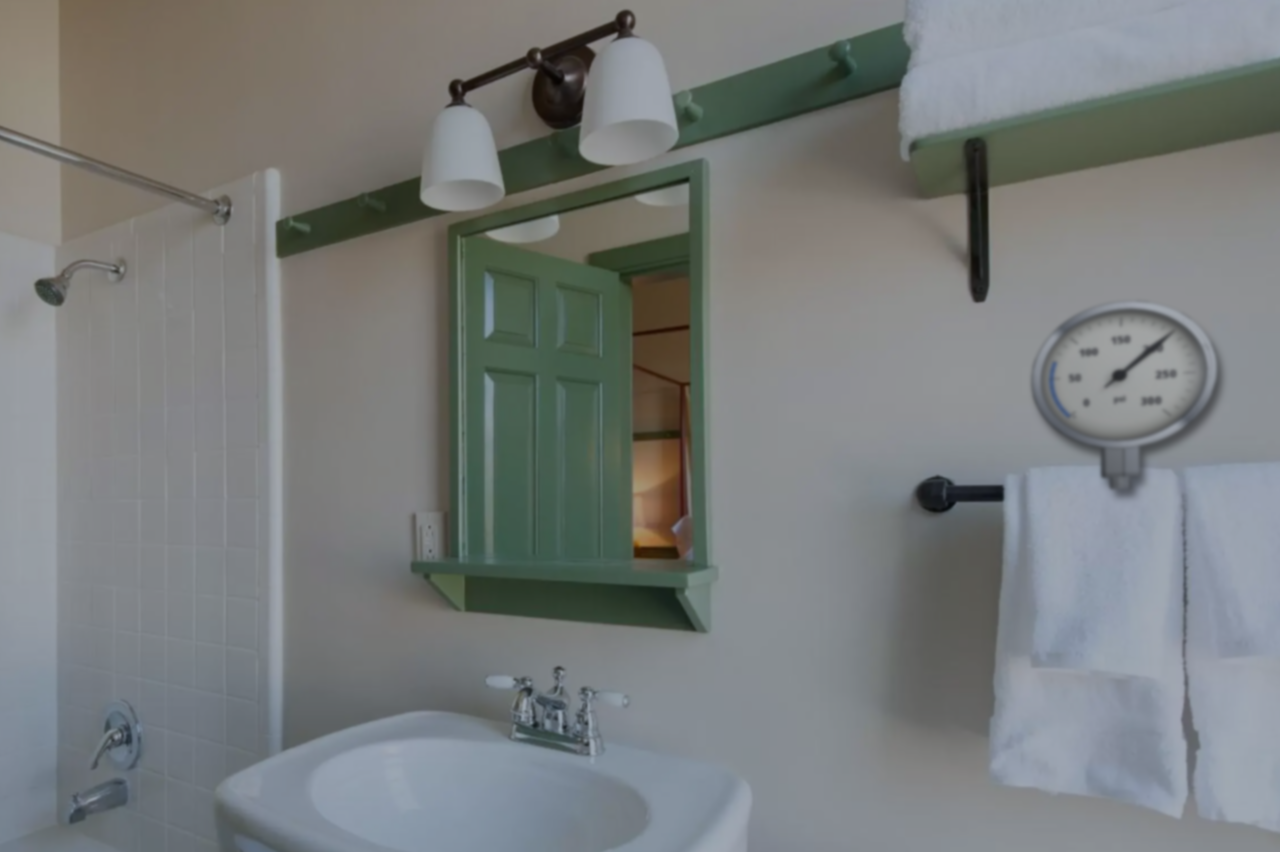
200 psi
